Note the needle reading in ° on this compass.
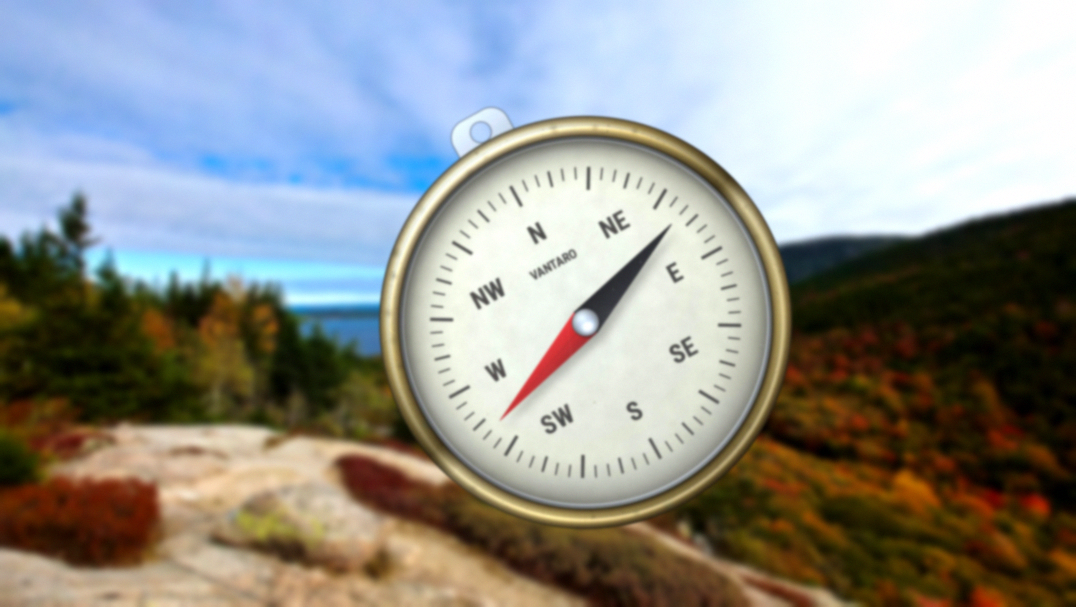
250 °
